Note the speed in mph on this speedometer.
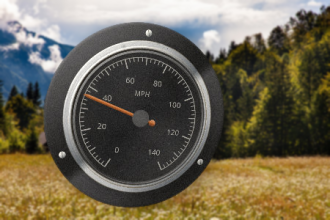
36 mph
